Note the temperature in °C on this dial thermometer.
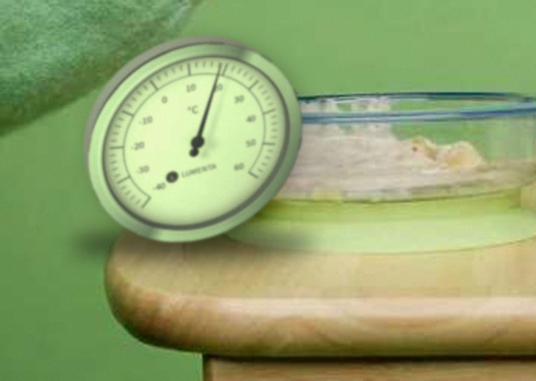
18 °C
